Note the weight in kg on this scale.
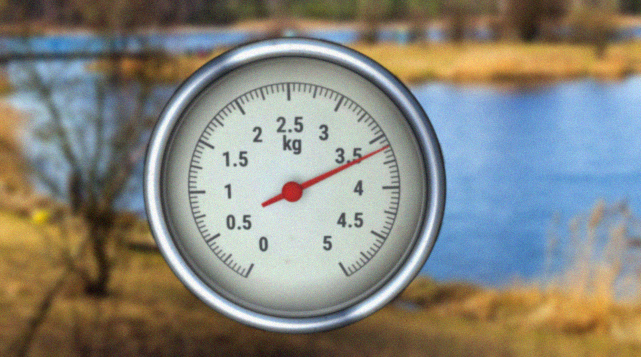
3.6 kg
